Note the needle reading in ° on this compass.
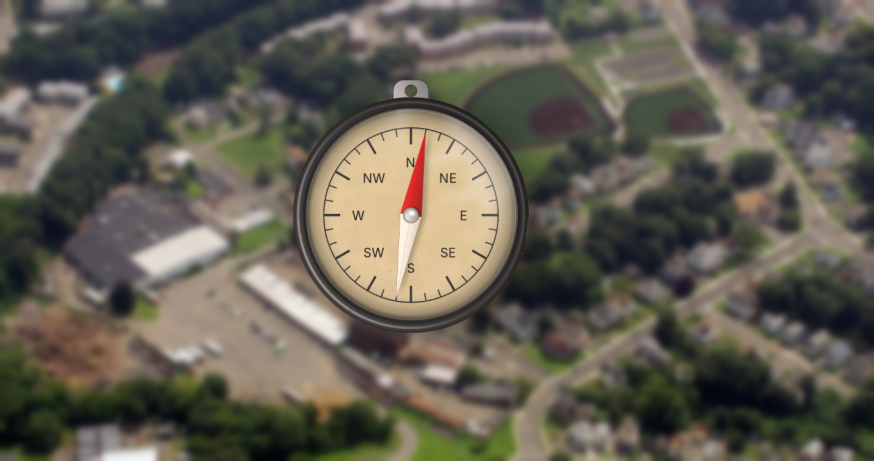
10 °
